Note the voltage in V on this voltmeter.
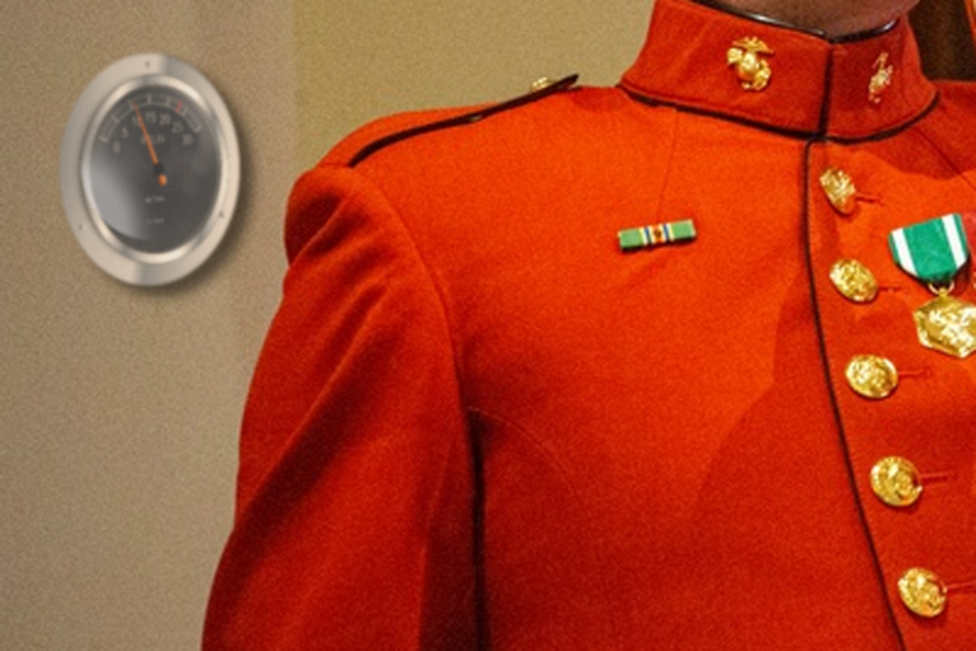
10 V
